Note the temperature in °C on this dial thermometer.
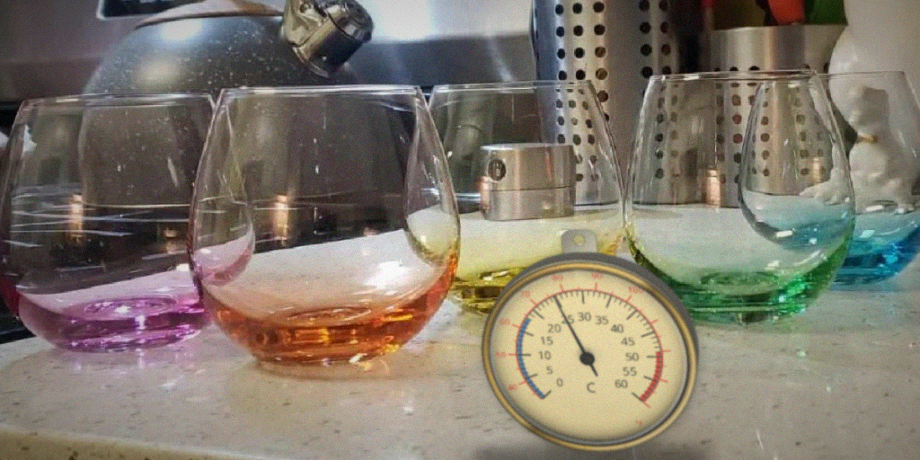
25 °C
